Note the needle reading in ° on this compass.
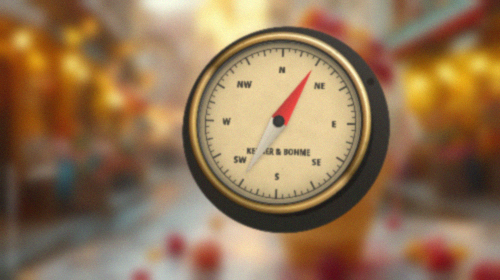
30 °
